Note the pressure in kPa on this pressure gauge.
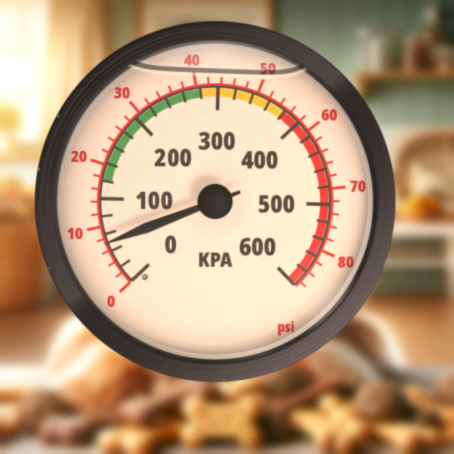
50 kPa
